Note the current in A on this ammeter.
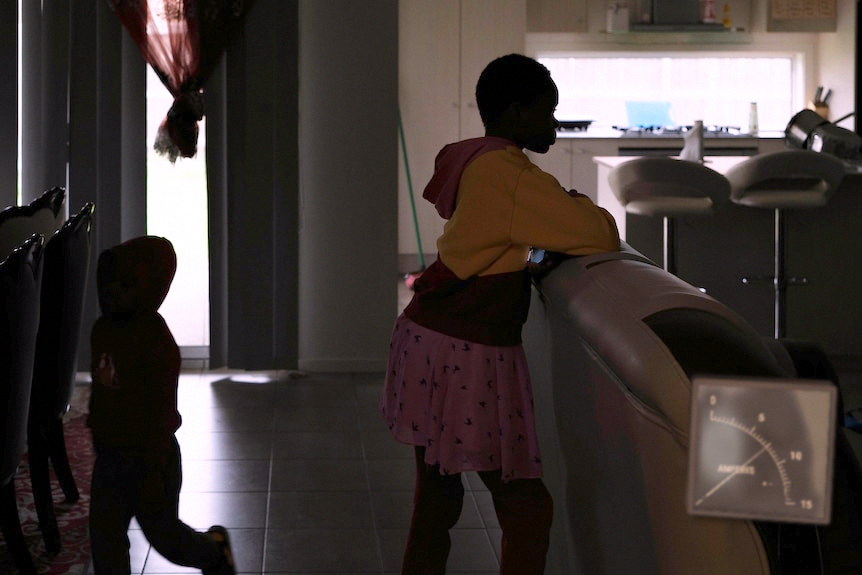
7.5 A
